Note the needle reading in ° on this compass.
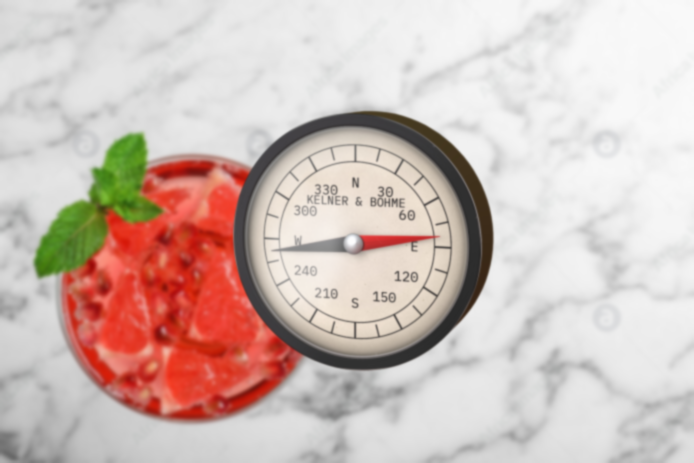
82.5 °
